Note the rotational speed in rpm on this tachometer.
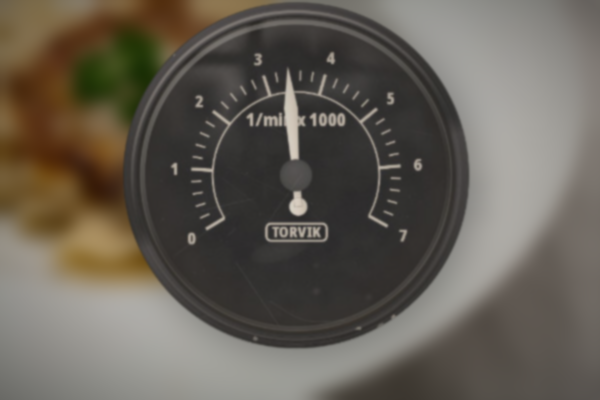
3400 rpm
